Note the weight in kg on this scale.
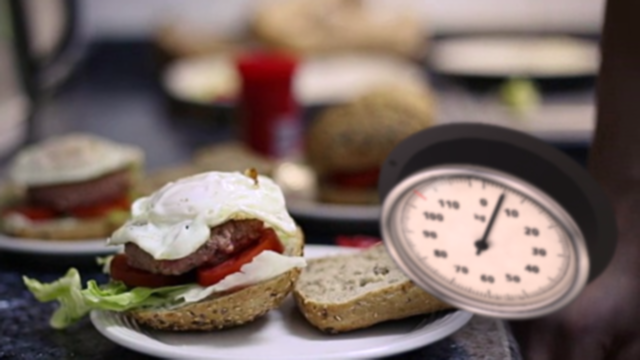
5 kg
